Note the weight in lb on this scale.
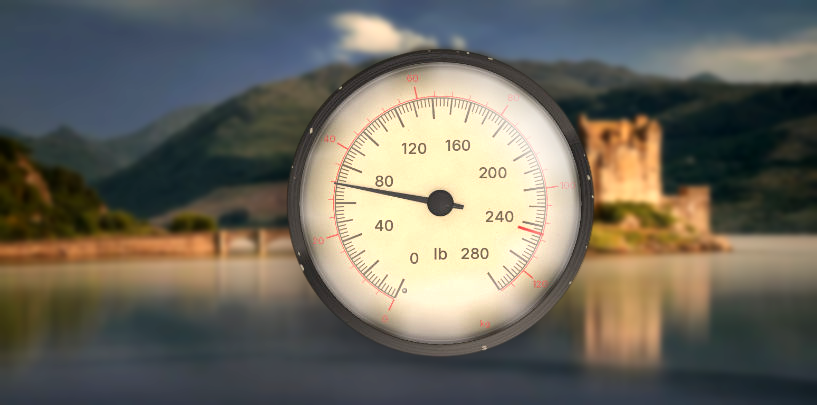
70 lb
